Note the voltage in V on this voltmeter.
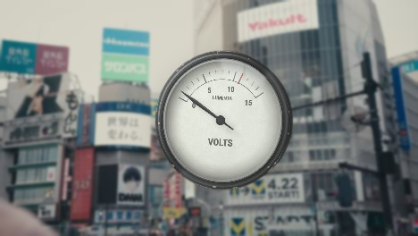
1 V
